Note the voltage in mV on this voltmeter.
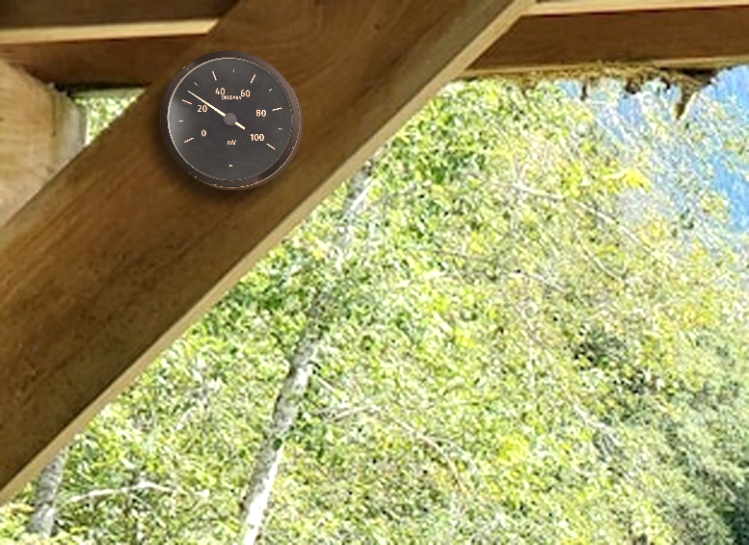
25 mV
